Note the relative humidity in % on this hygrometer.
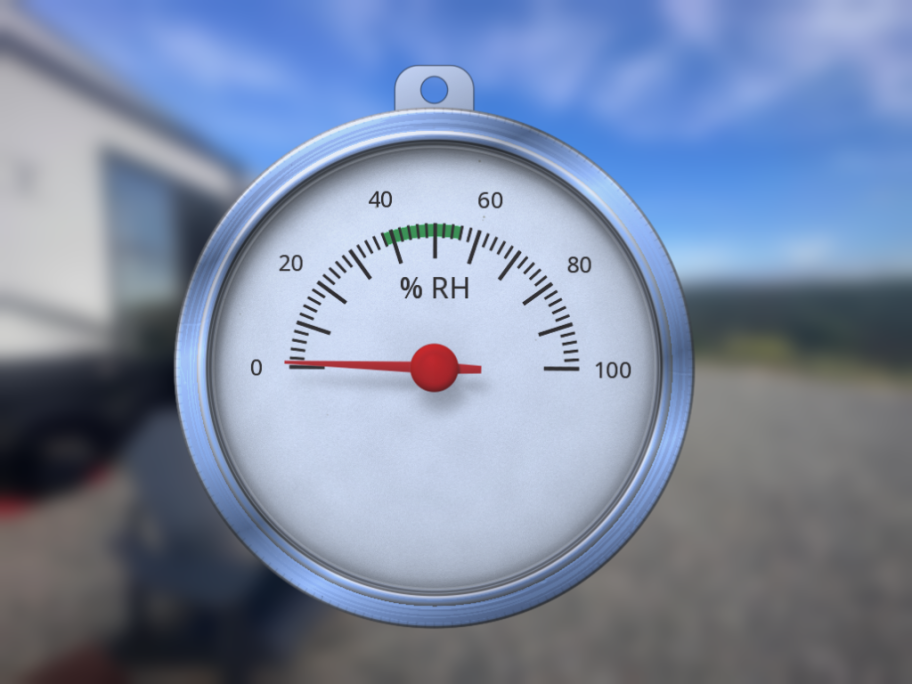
1 %
